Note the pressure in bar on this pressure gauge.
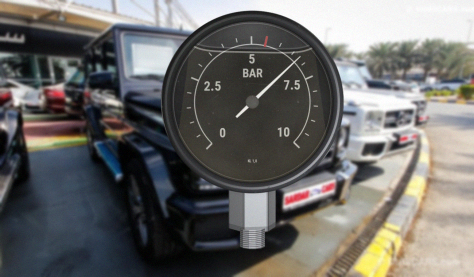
6.75 bar
